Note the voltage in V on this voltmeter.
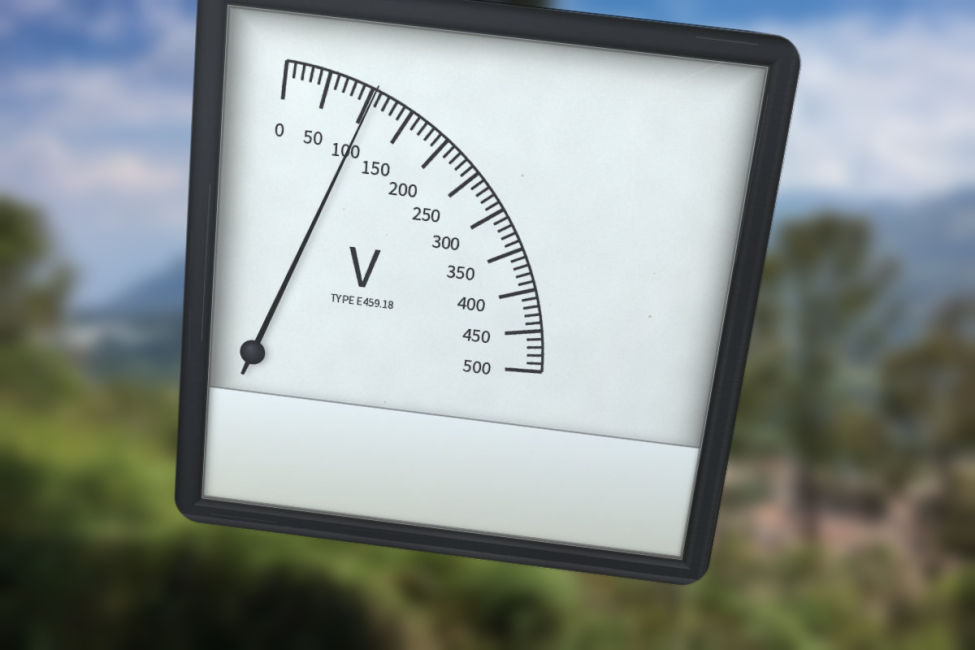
105 V
